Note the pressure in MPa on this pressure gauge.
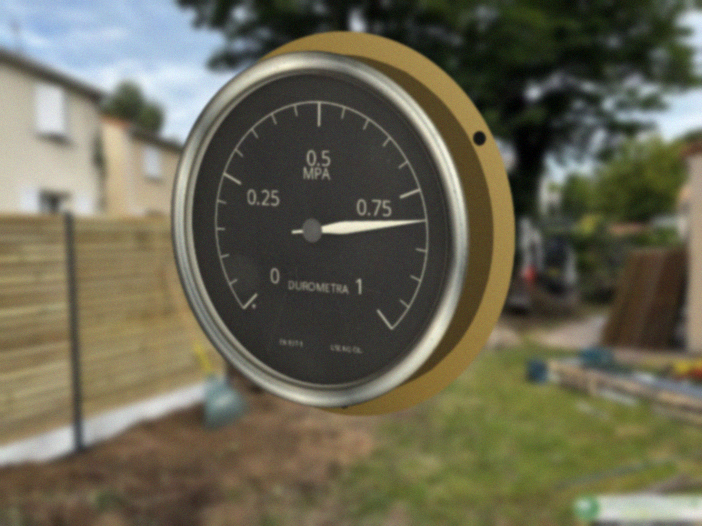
0.8 MPa
